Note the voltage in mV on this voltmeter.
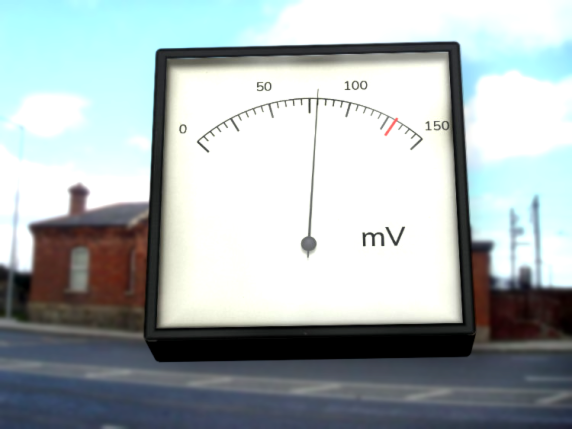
80 mV
